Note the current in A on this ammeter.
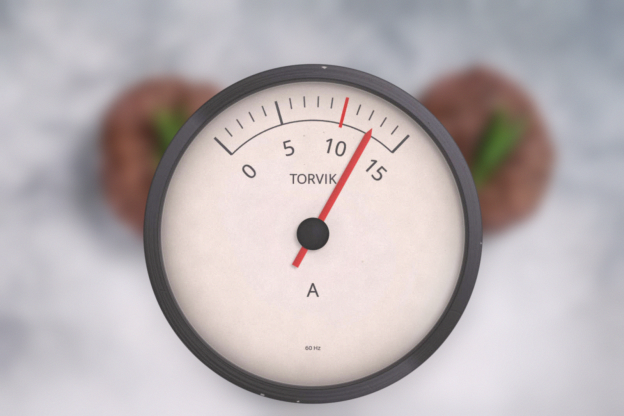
12.5 A
